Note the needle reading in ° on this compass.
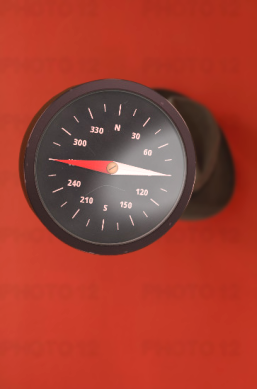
270 °
